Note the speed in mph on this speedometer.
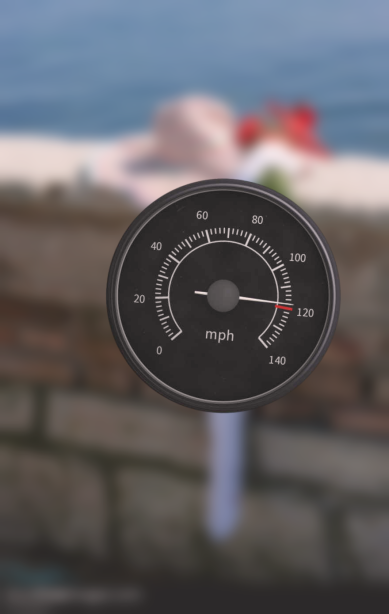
118 mph
